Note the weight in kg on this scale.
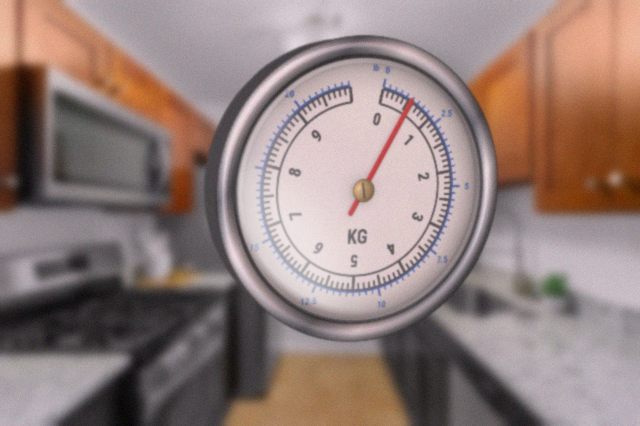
0.5 kg
